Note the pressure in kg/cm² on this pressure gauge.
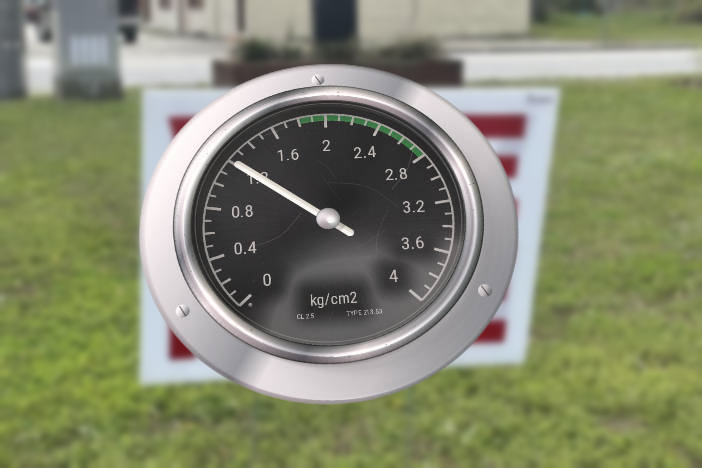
1.2 kg/cm²
